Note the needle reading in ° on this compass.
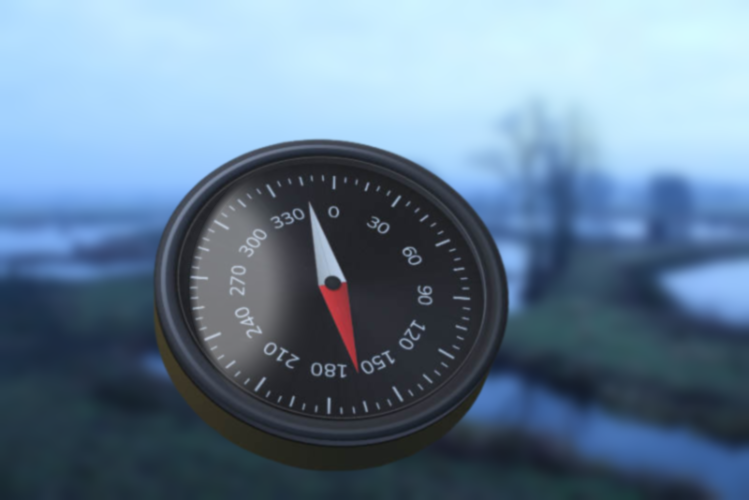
165 °
